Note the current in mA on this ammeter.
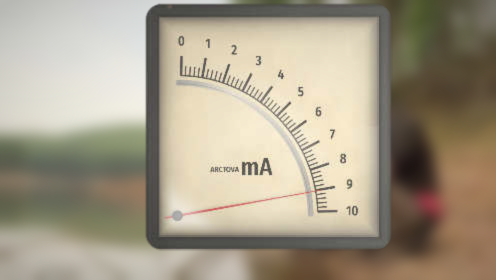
9 mA
